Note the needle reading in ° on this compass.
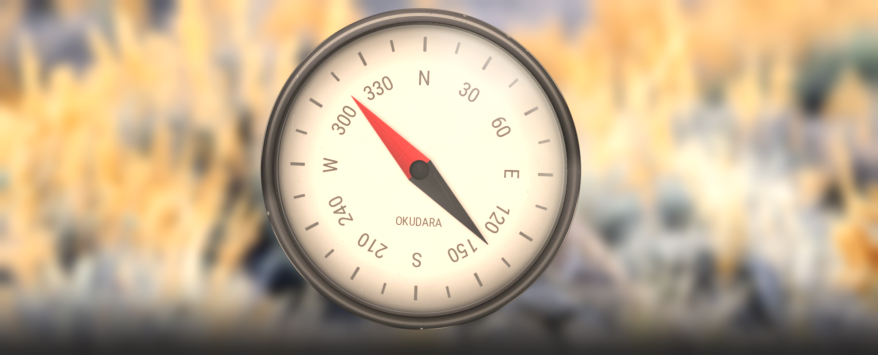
315 °
